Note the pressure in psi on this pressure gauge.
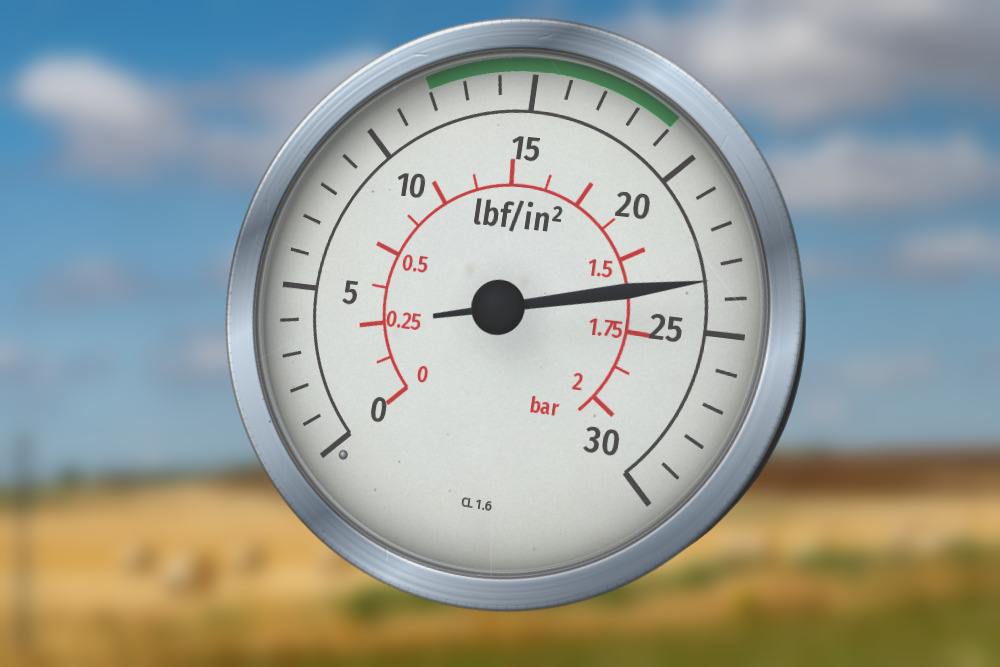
23.5 psi
